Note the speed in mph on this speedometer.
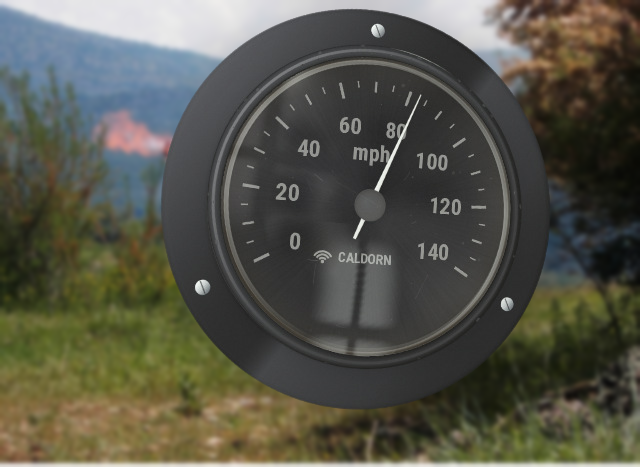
82.5 mph
